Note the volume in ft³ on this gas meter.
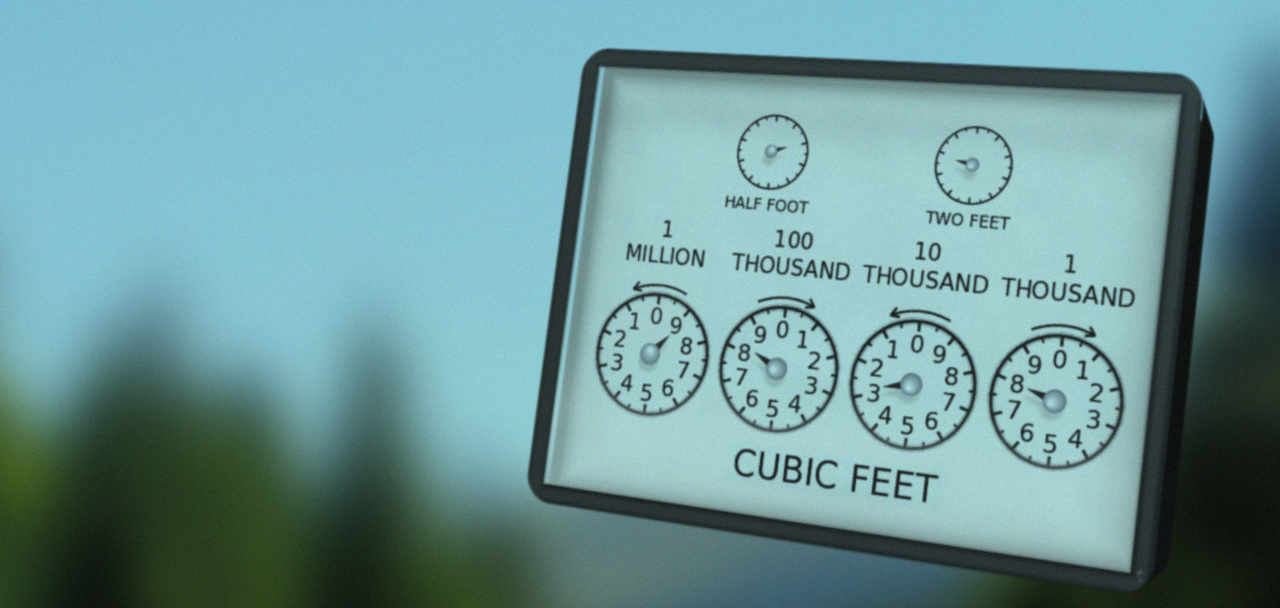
882800 ft³
